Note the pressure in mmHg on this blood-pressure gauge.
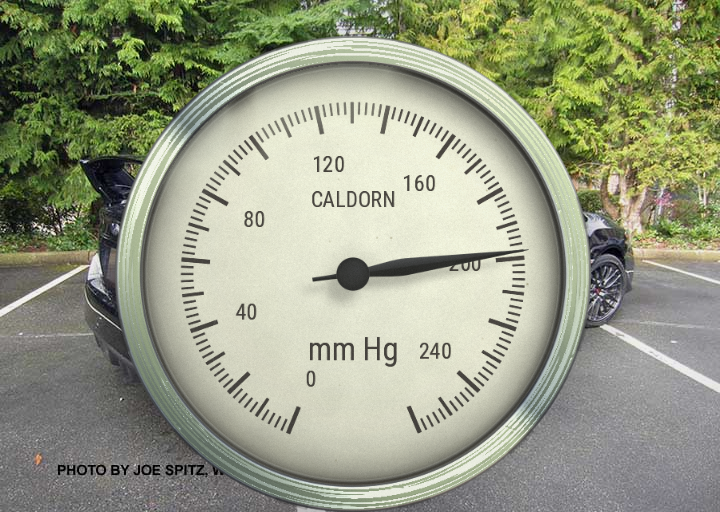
198 mmHg
